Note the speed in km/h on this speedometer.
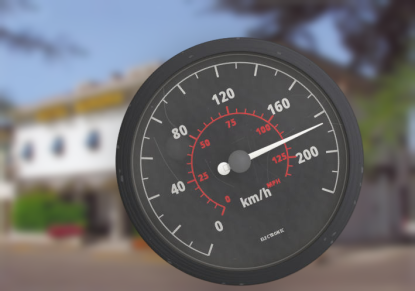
185 km/h
